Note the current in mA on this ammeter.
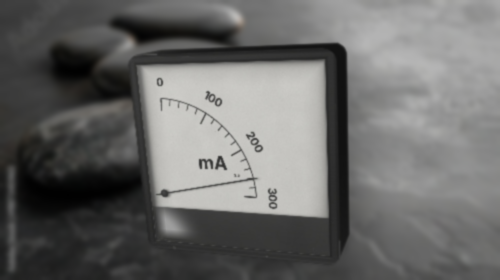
260 mA
